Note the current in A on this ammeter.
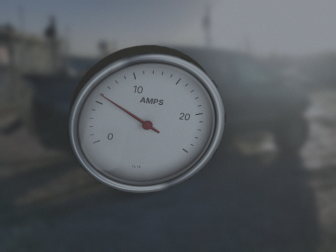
6 A
